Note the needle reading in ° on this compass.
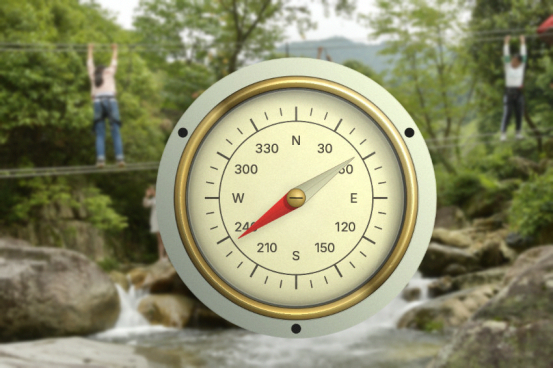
235 °
